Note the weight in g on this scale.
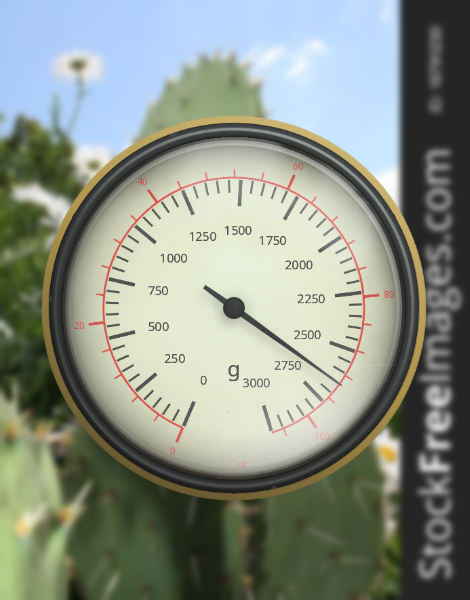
2650 g
